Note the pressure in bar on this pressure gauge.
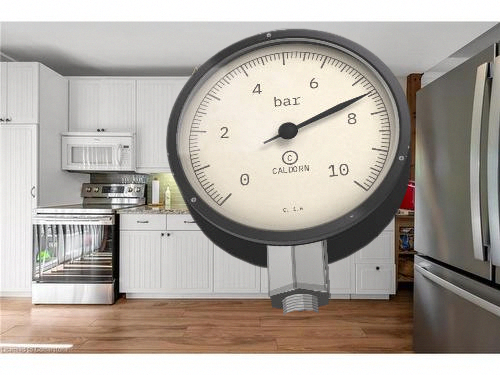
7.5 bar
